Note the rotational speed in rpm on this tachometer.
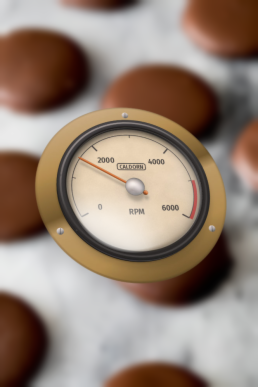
1500 rpm
